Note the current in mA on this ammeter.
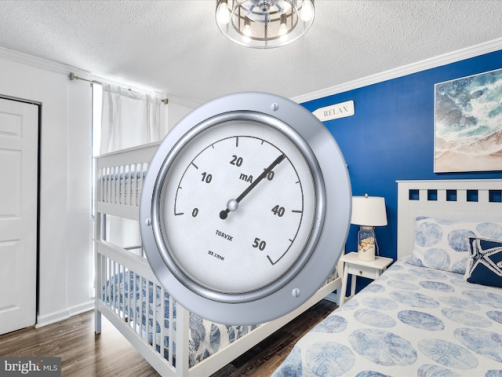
30 mA
